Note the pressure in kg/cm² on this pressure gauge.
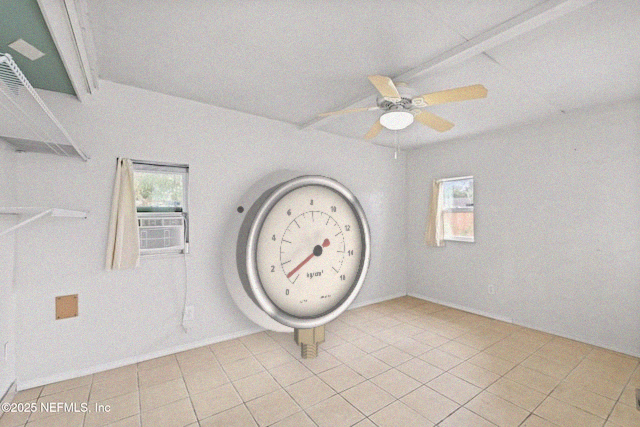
1 kg/cm²
